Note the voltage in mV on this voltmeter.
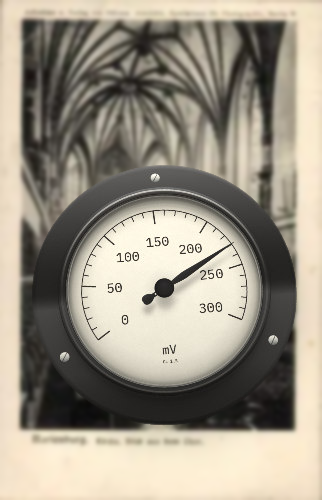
230 mV
